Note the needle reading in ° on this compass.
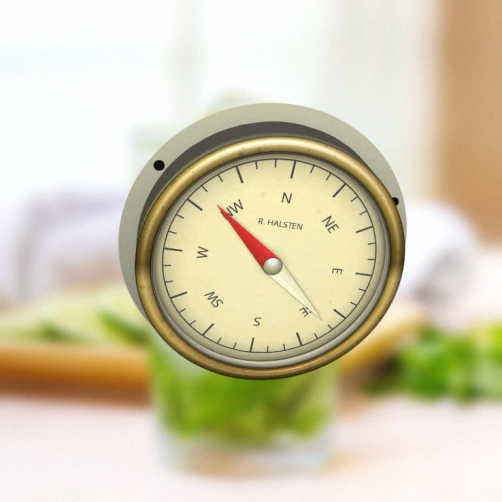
310 °
